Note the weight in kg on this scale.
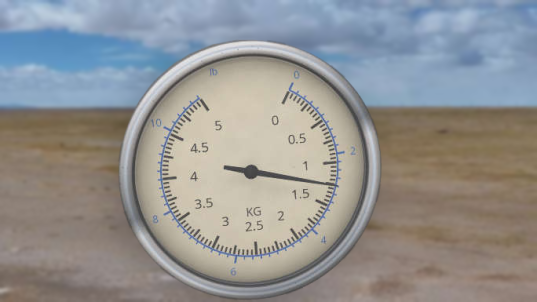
1.25 kg
